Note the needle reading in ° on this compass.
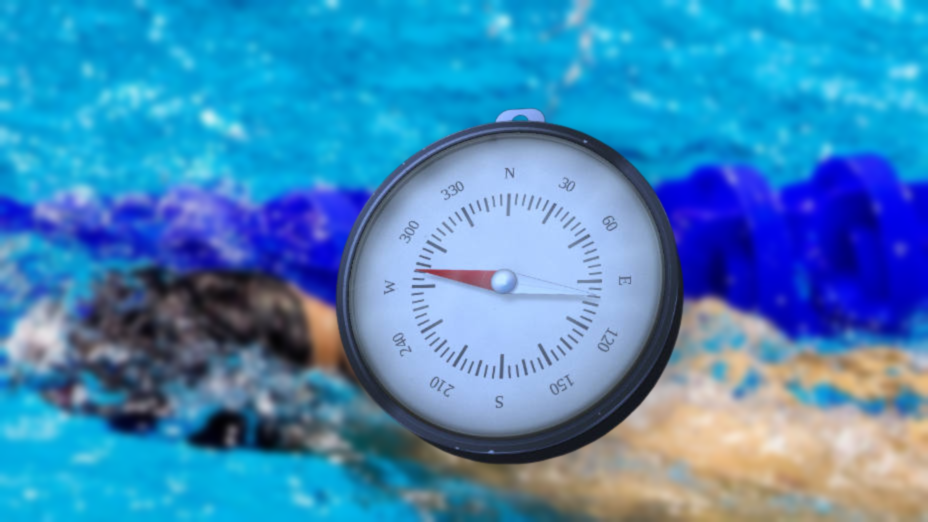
280 °
